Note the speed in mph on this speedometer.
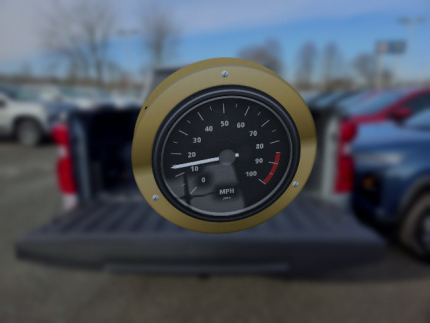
15 mph
